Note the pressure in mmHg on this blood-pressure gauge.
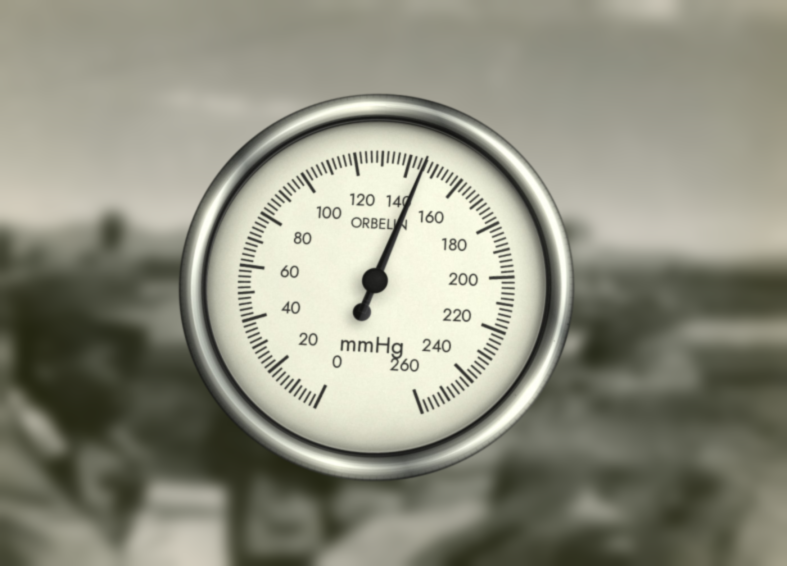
146 mmHg
